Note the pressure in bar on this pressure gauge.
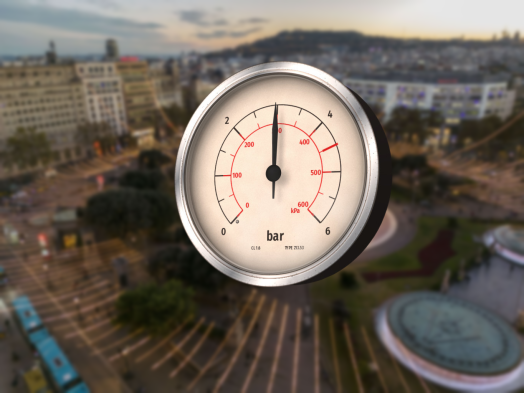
3 bar
